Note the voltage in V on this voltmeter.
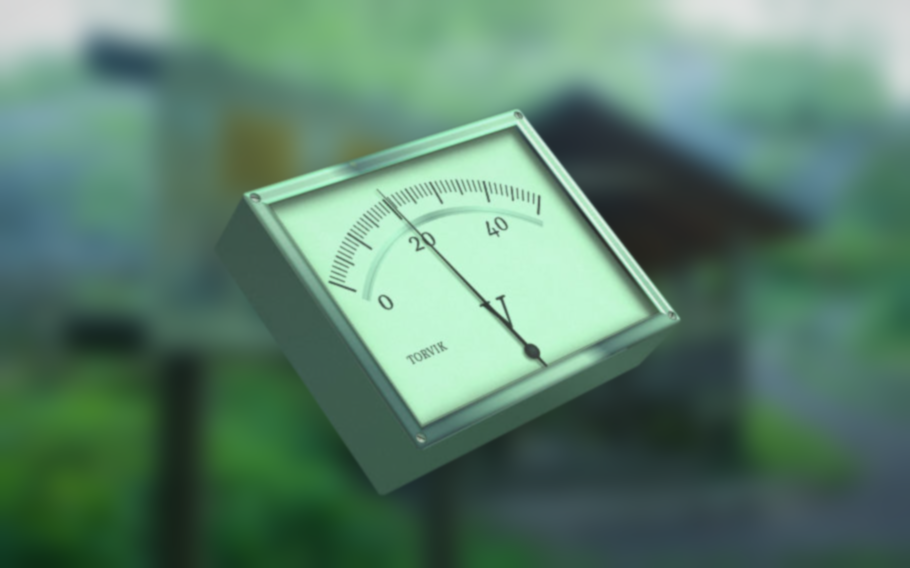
20 V
